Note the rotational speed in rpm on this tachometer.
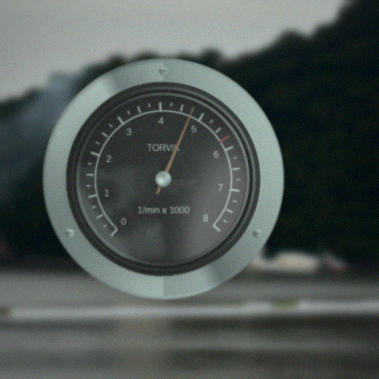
4750 rpm
